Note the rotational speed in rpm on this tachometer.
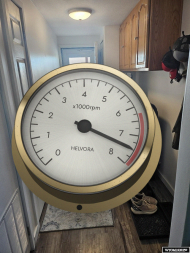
7500 rpm
